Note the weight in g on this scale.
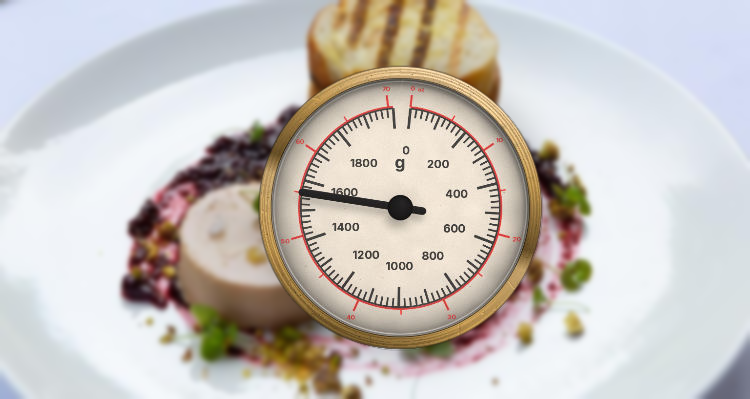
1560 g
